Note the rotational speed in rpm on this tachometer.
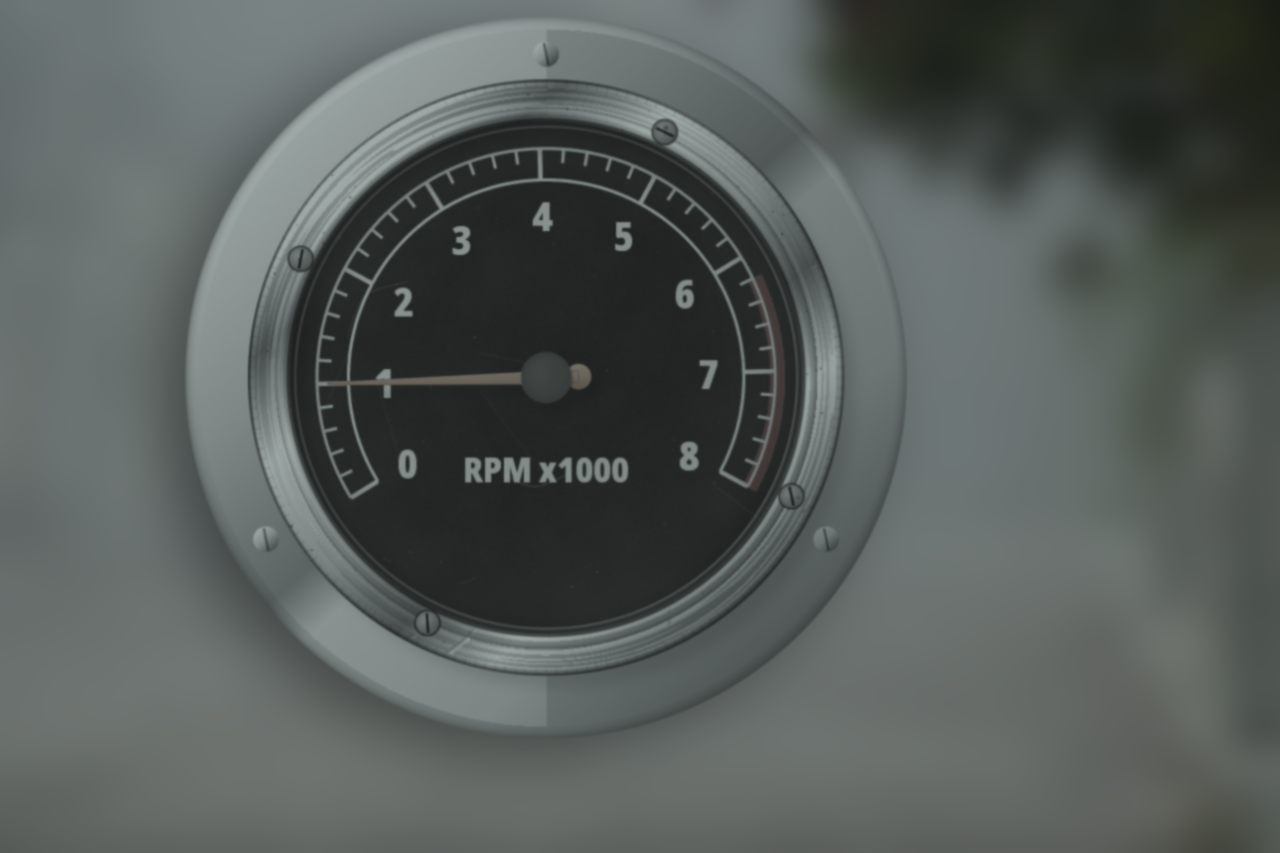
1000 rpm
